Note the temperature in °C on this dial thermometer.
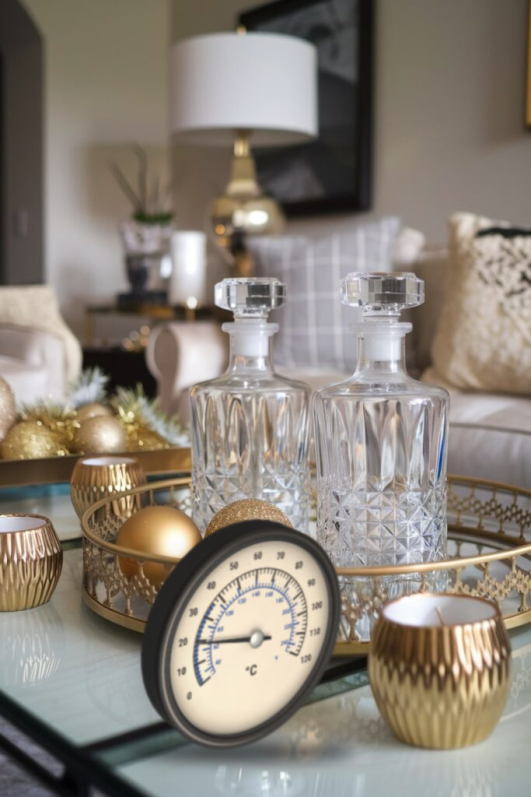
20 °C
